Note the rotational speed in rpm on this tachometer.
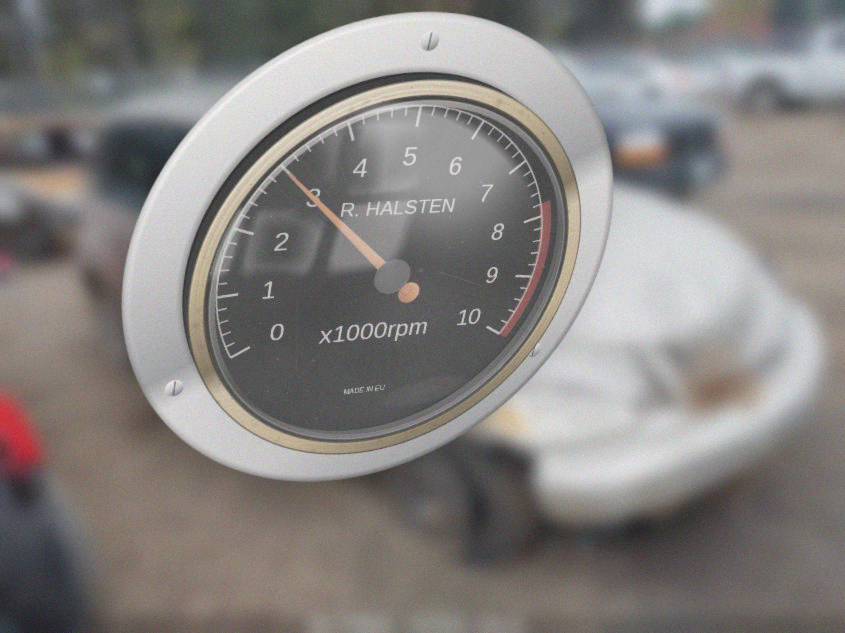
3000 rpm
